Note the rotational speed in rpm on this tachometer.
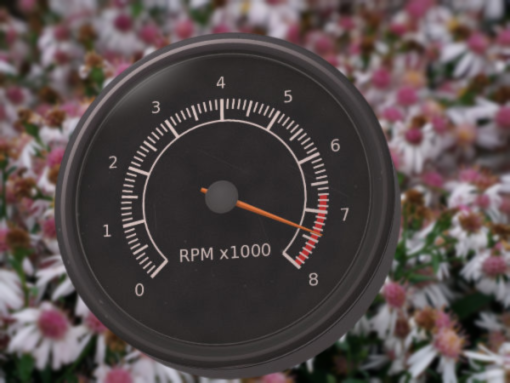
7400 rpm
